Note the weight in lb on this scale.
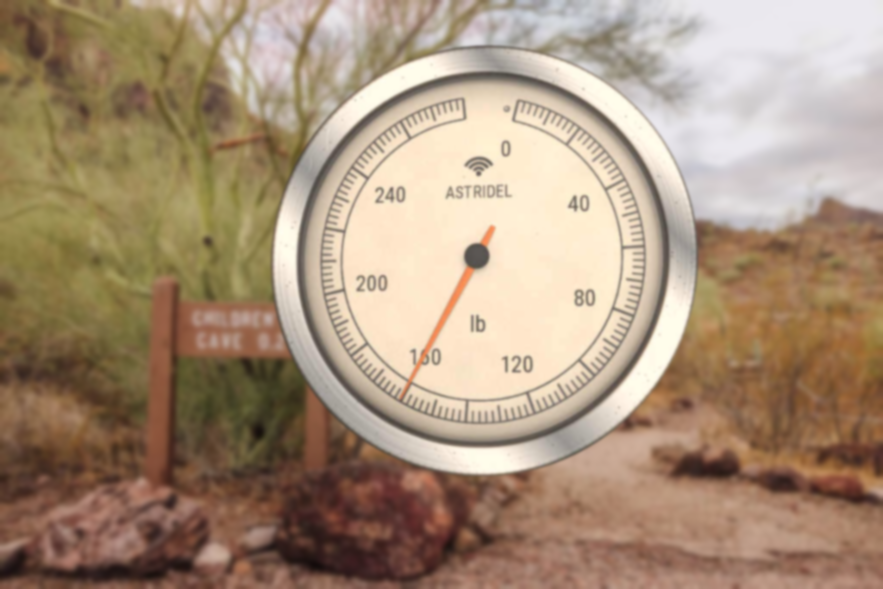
160 lb
